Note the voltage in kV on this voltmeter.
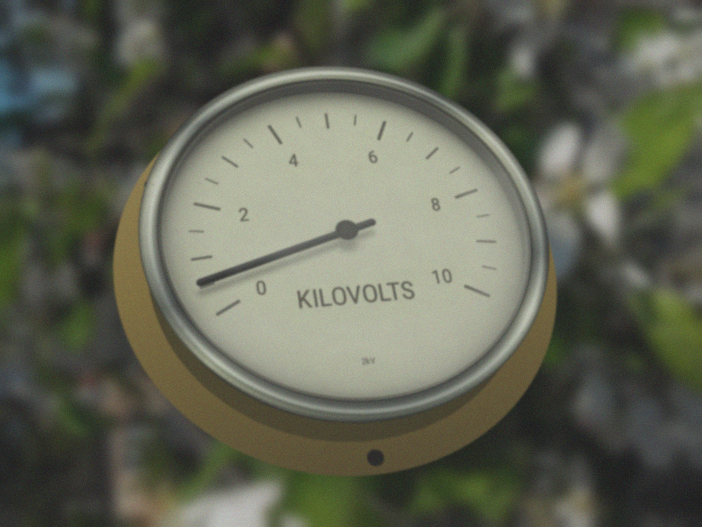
0.5 kV
